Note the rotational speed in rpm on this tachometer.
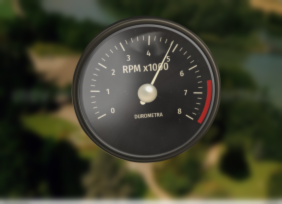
4800 rpm
